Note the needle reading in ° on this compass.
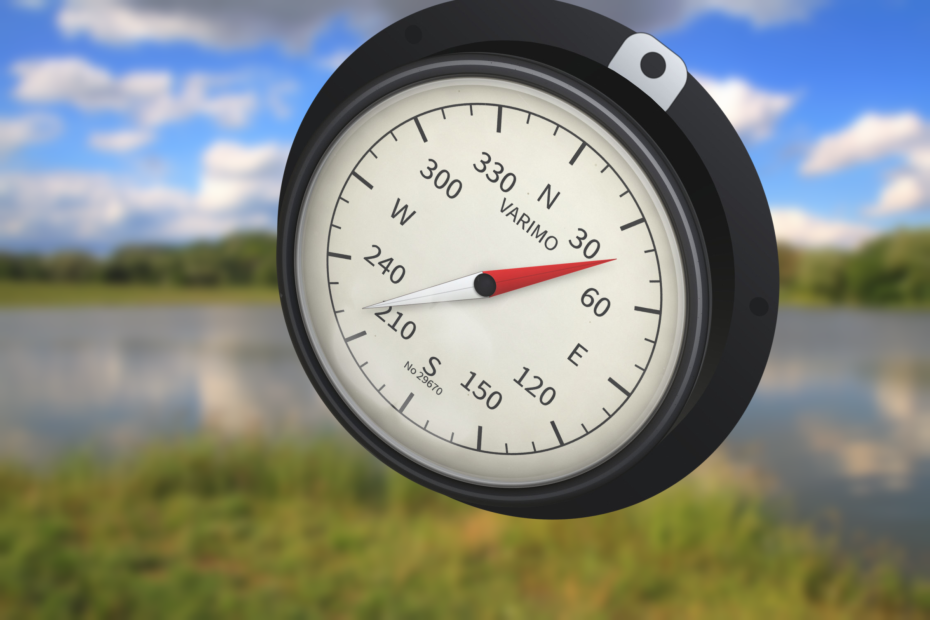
40 °
